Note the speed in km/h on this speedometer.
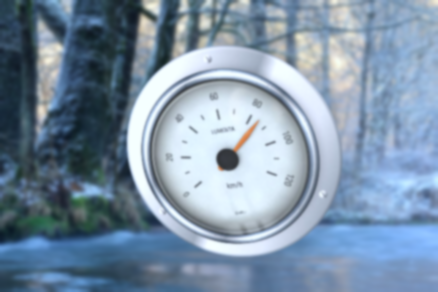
85 km/h
